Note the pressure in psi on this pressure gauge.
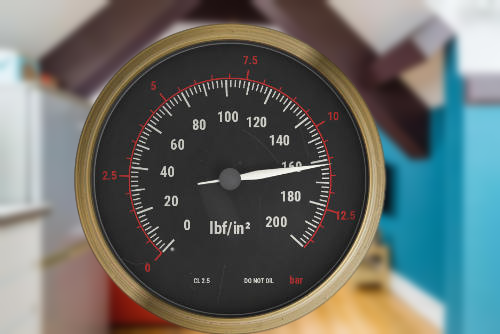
162 psi
